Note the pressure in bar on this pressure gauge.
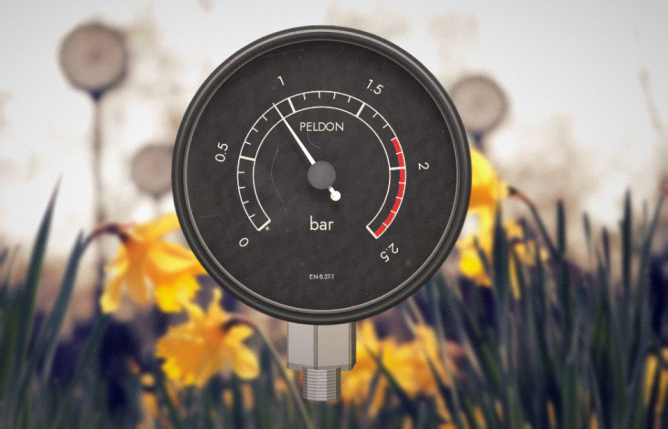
0.9 bar
